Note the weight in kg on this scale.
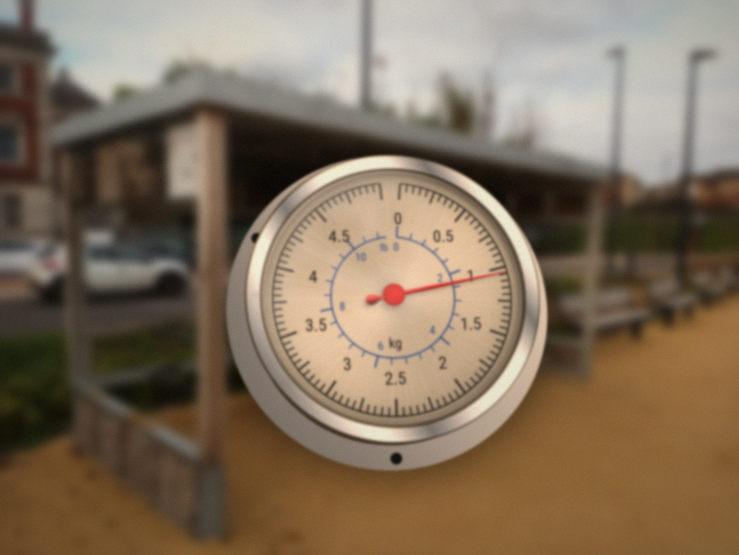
1.05 kg
